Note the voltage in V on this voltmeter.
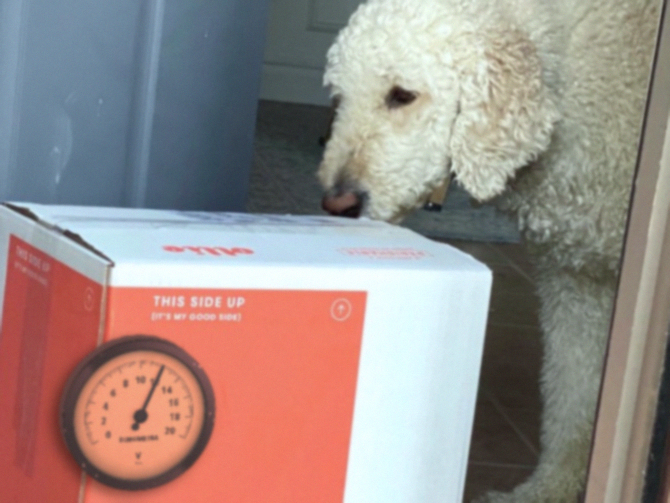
12 V
